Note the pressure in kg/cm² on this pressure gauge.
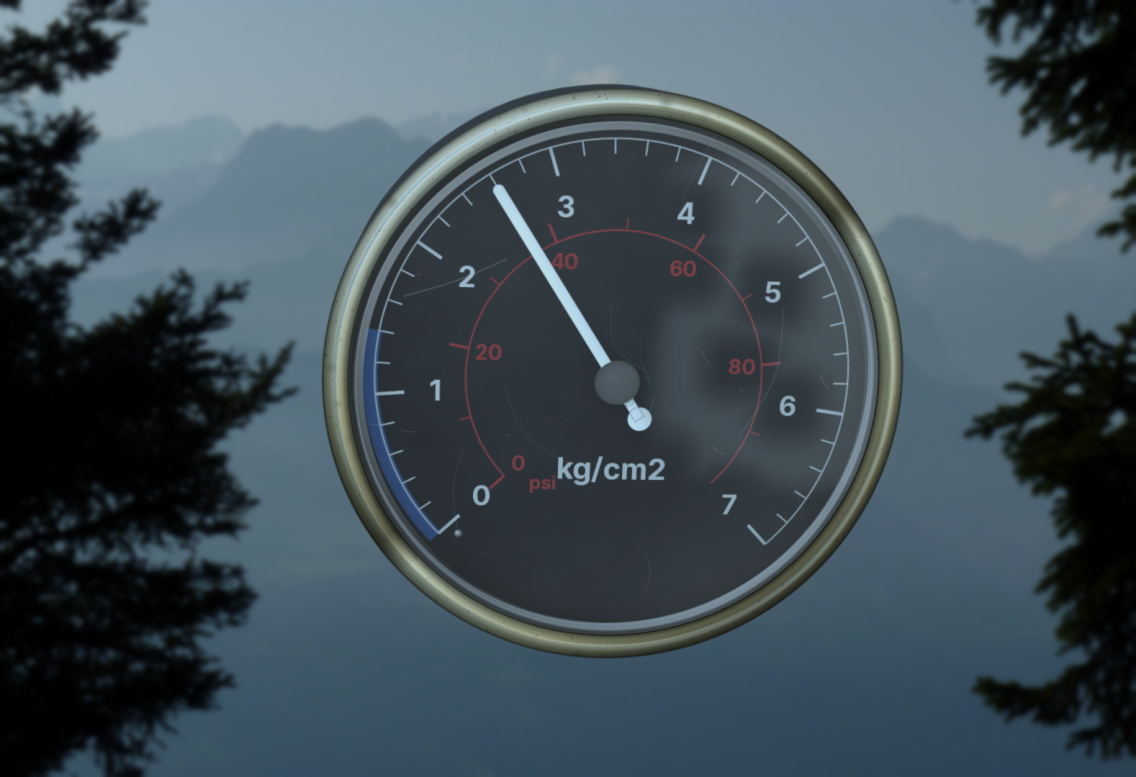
2.6 kg/cm²
